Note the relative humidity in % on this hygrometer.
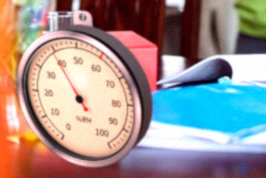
40 %
